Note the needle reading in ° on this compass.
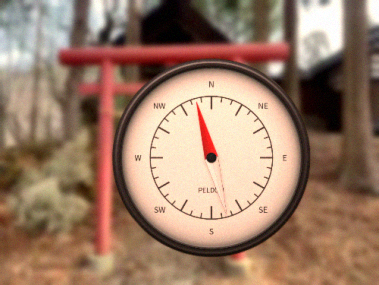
345 °
